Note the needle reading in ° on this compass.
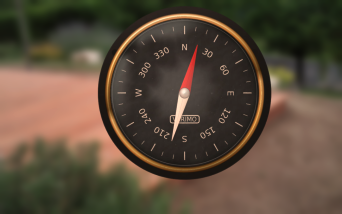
15 °
